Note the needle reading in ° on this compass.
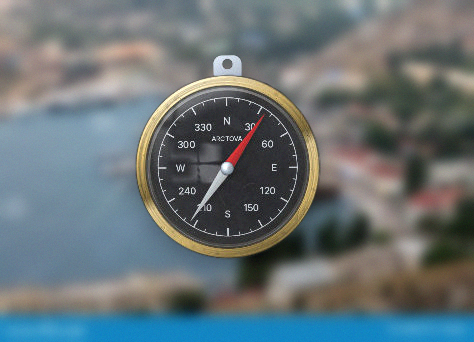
35 °
